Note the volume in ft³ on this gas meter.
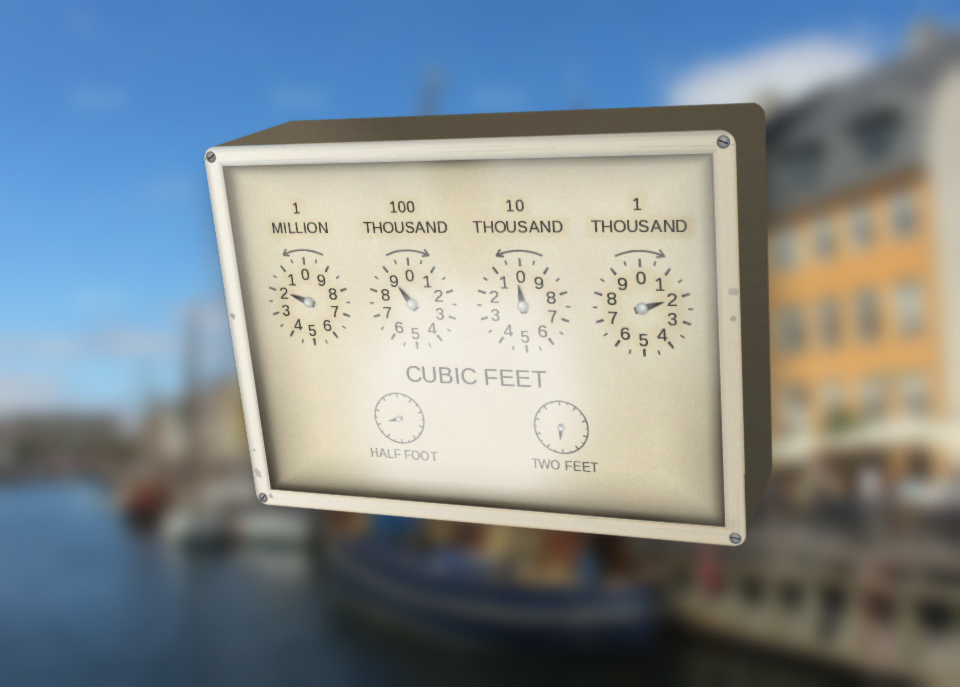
190200 ft³
